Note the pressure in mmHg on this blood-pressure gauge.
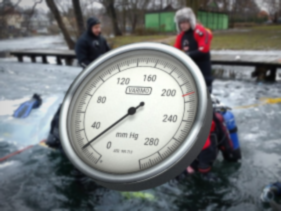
20 mmHg
